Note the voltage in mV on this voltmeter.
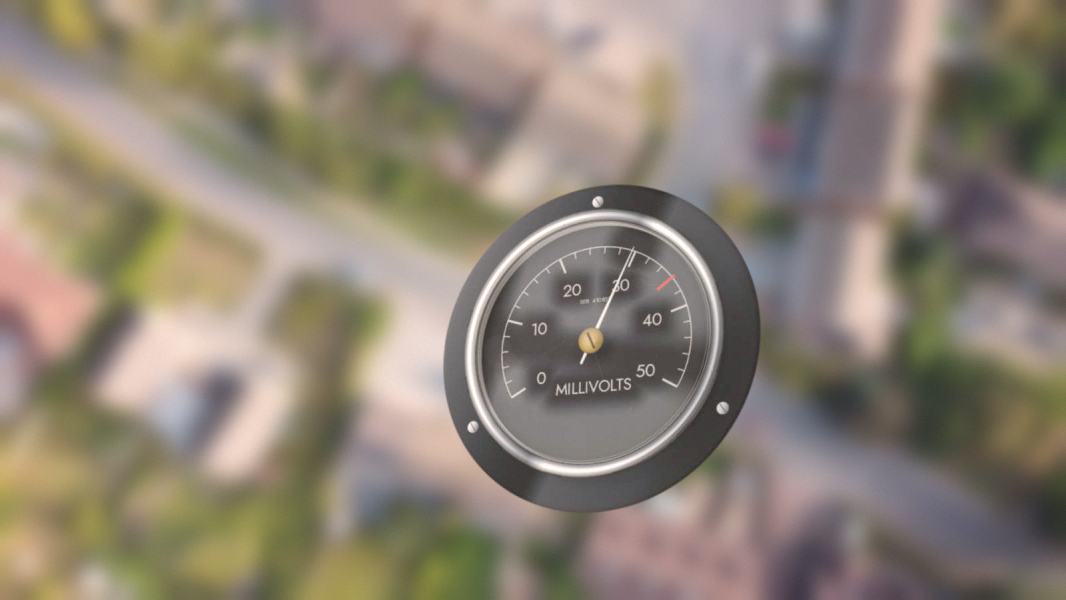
30 mV
